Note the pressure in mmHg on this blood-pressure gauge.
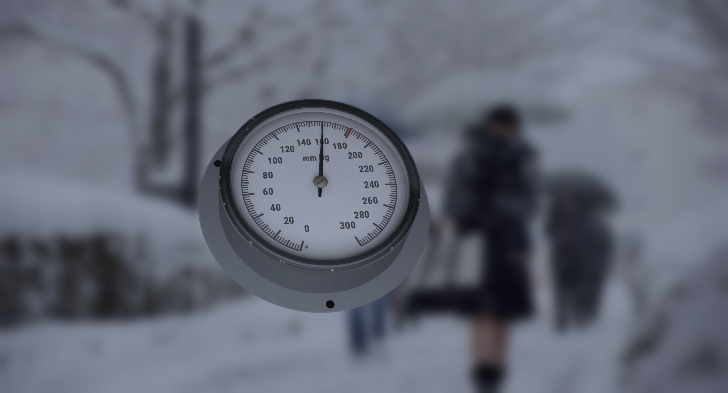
160 mmHg
